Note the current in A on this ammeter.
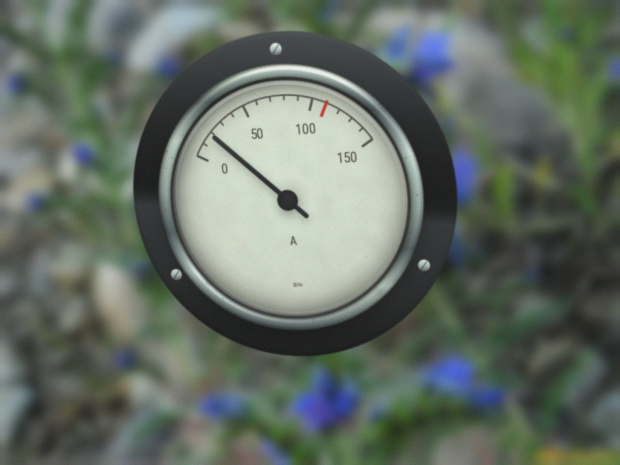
20 A
